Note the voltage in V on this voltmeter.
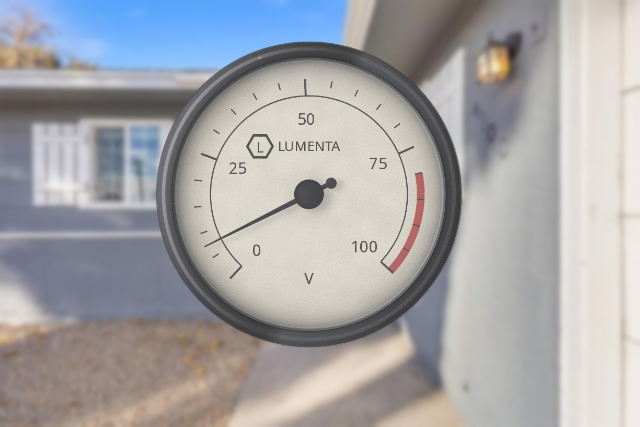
7.5 V
